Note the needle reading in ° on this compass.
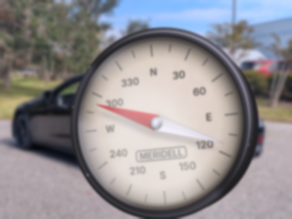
292.5 °
